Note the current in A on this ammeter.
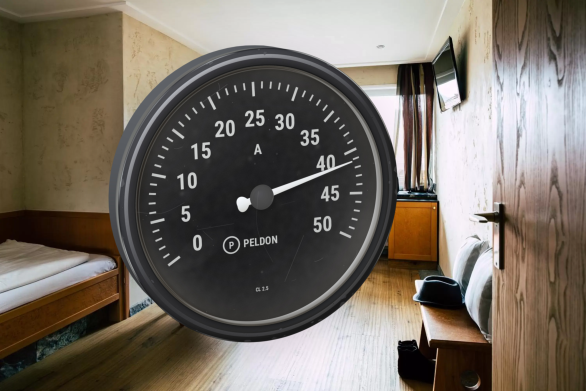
41 A
